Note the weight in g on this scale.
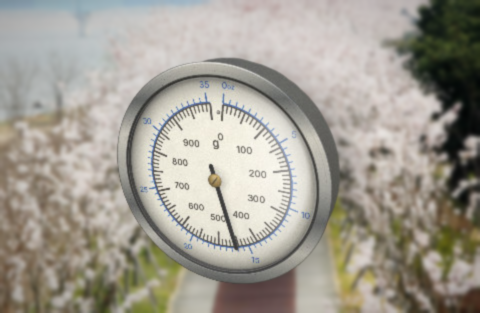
450 g
